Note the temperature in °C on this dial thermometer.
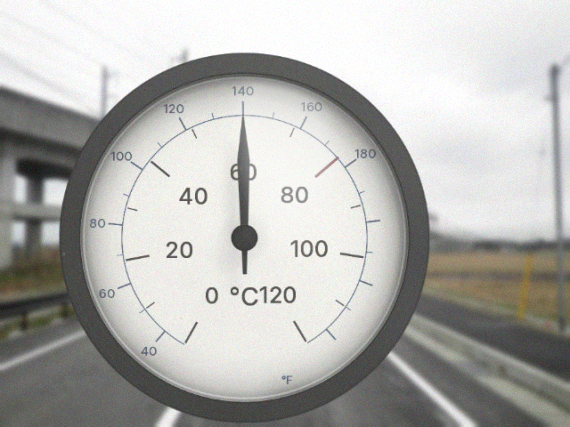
60 °C
